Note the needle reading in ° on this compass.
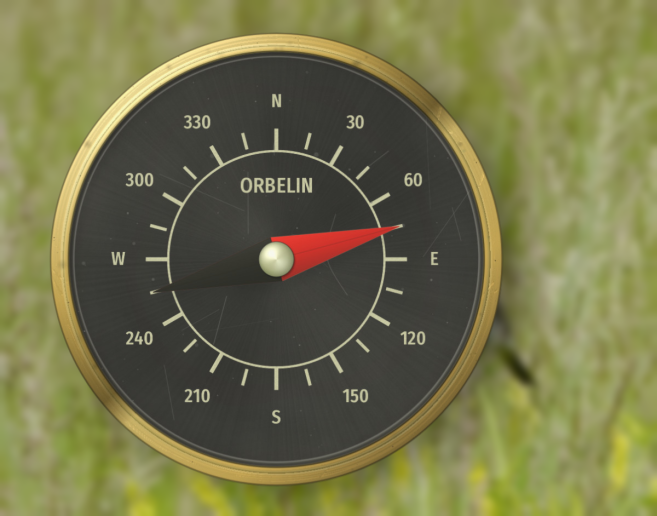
75 °
